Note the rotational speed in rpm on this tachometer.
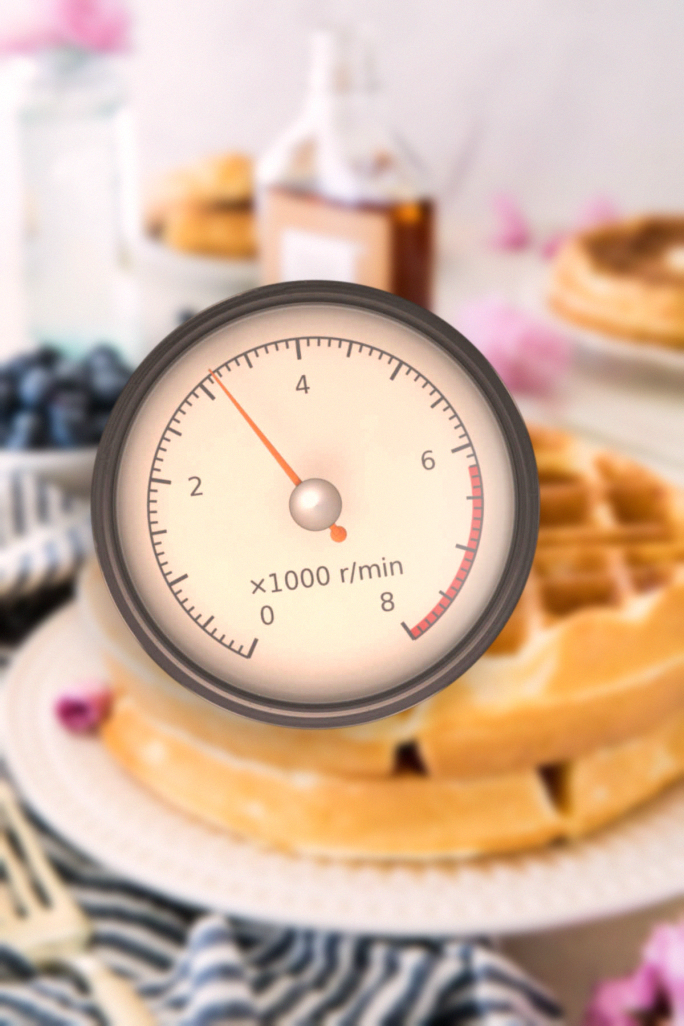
3150 rpm
